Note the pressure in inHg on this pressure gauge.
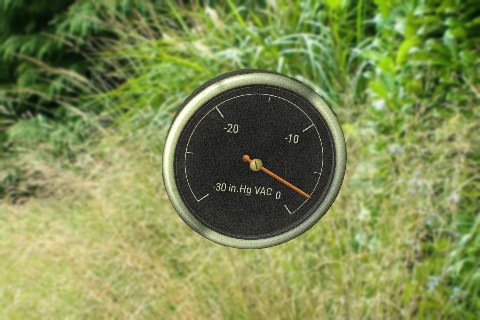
-2.5 inHg
